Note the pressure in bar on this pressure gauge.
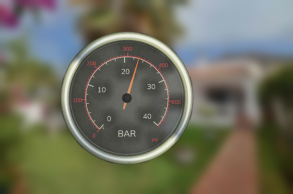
23 bar
